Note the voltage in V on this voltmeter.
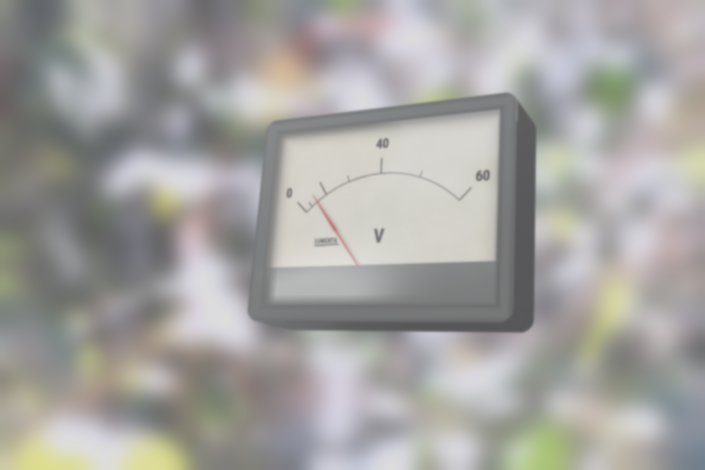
15 V
